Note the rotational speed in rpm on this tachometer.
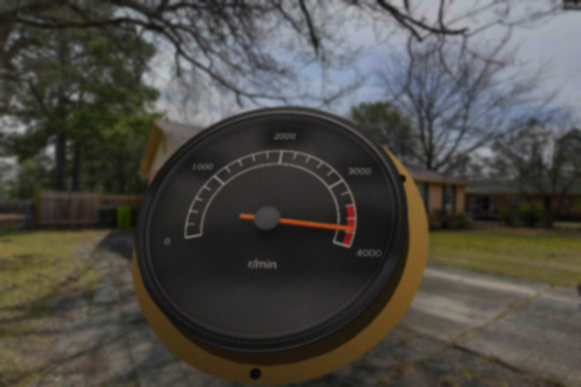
3800 rpm
